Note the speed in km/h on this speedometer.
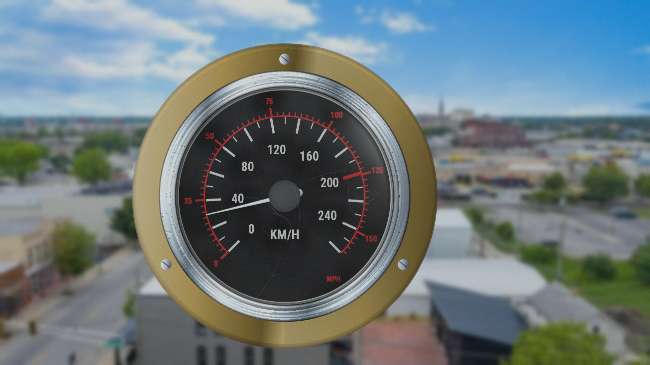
30 km/h
